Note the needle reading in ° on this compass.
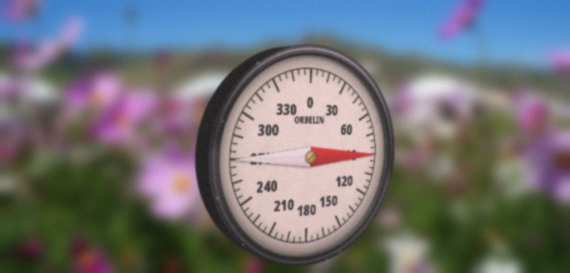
90 °
